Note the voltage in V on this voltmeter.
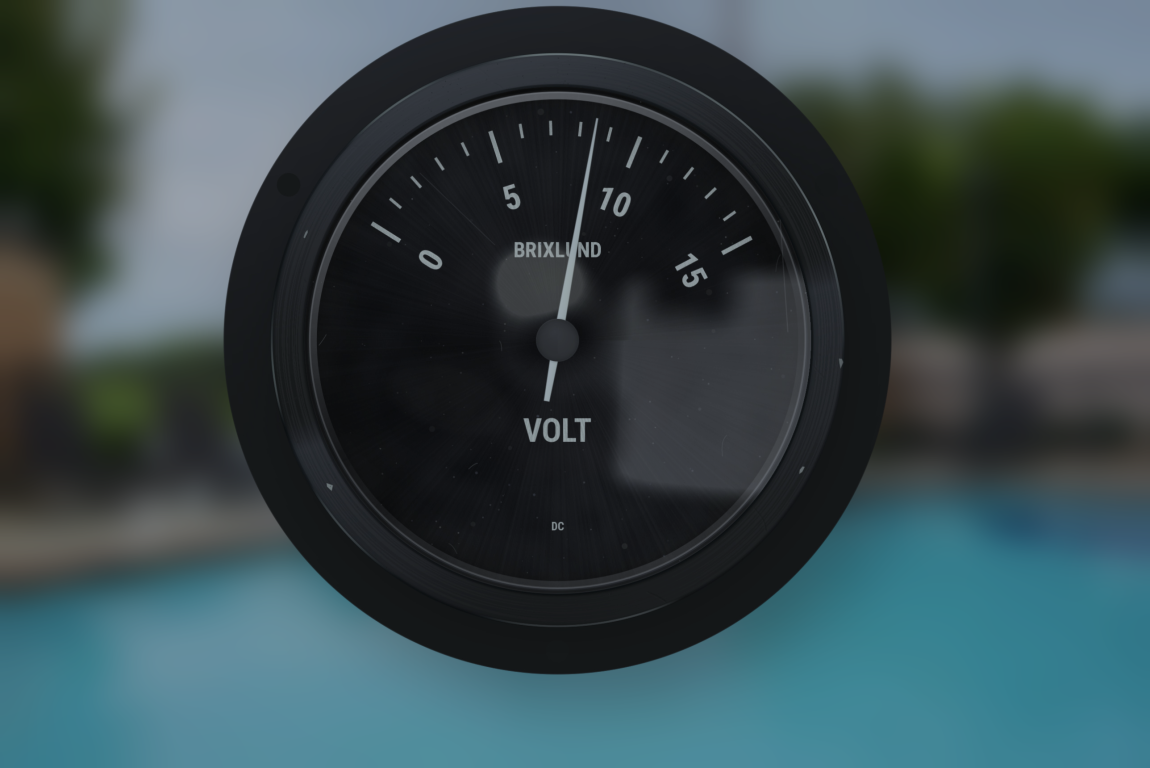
8.5 V
